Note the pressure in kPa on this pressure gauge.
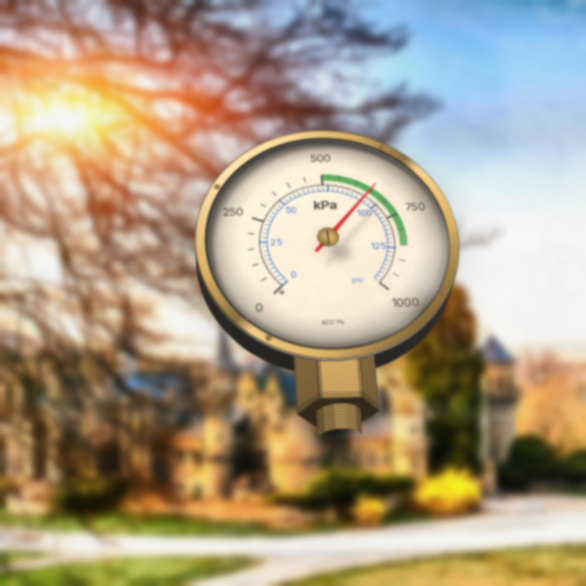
650 kPa
